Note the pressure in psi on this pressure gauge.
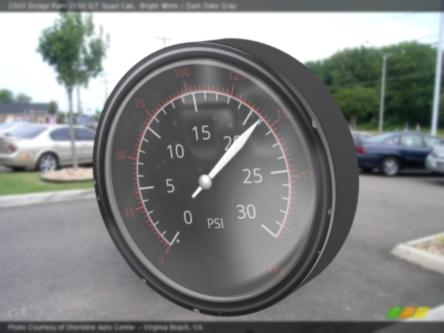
21 psi
